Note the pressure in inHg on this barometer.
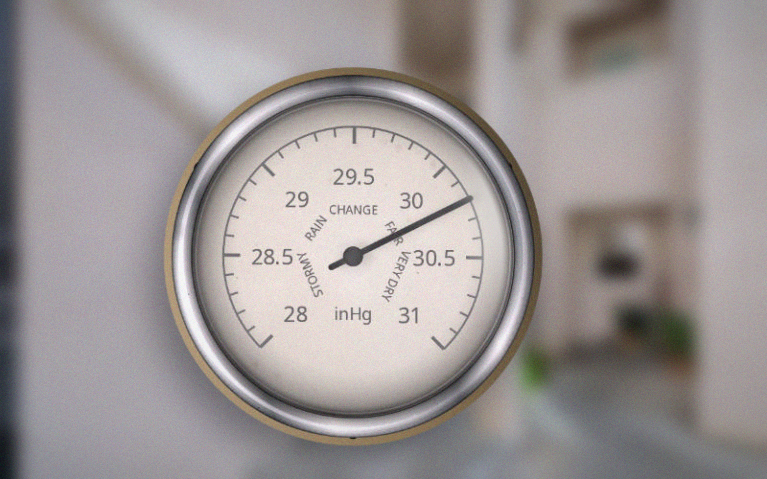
30.2 inHg
